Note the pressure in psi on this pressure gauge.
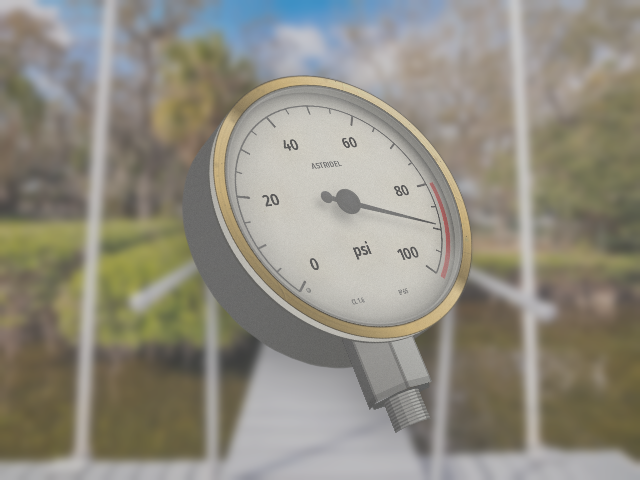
90 psi
